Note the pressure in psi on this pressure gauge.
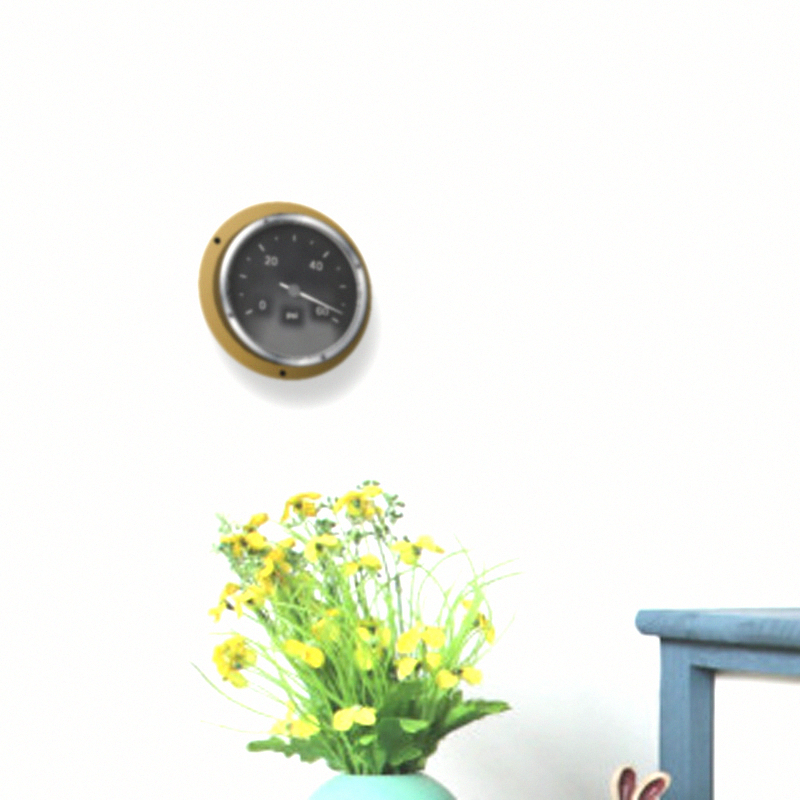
57.5 psi
